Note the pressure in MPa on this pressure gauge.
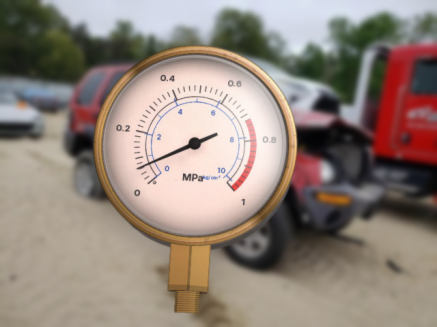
0.06 MPa
